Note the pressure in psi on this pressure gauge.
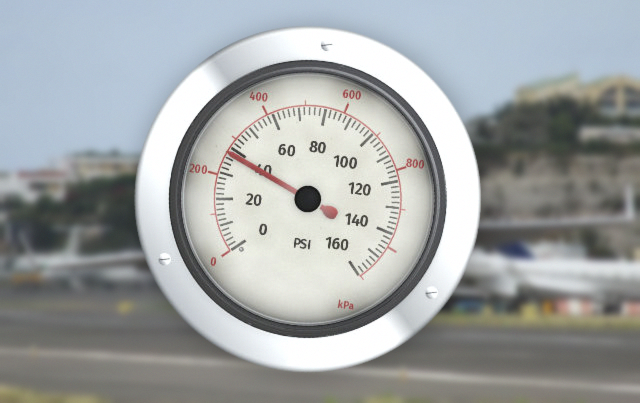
38 psi
